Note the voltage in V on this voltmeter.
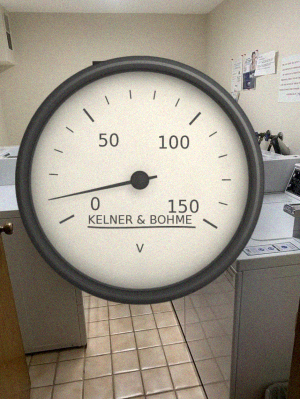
10 V
